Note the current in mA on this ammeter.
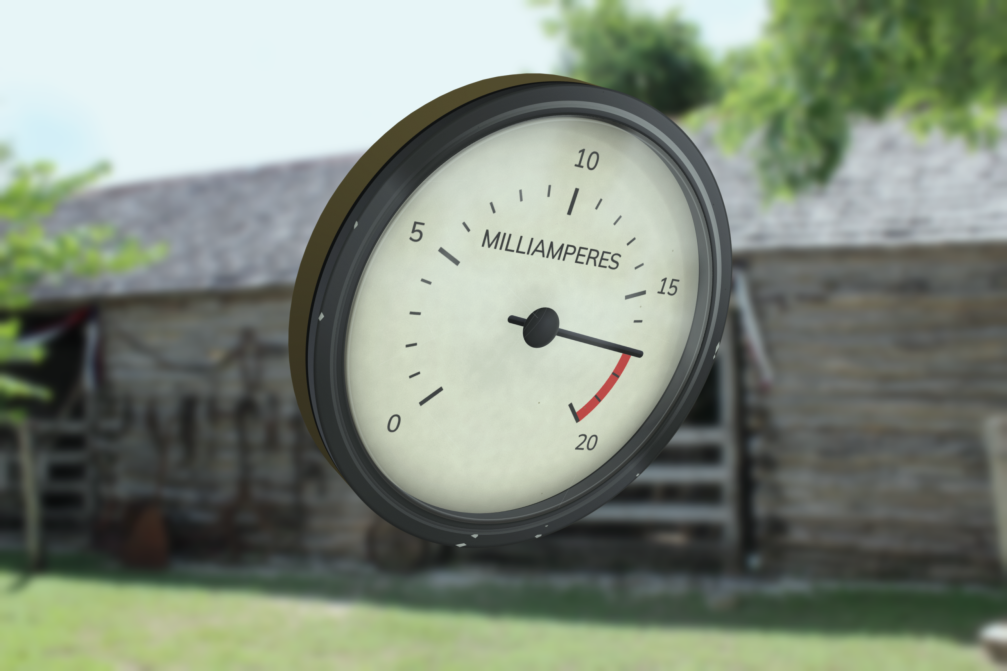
17 mA
